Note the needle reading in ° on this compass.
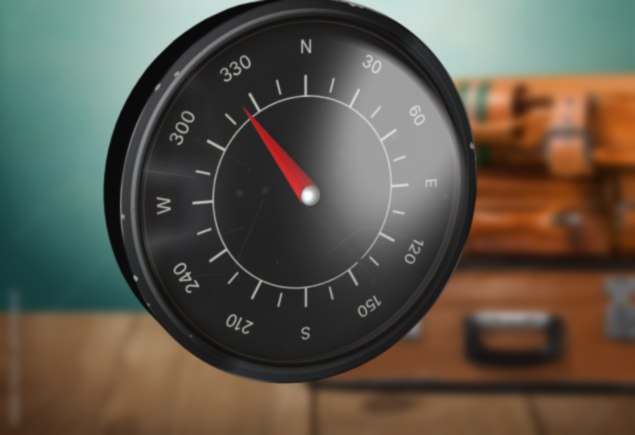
322.5 °
